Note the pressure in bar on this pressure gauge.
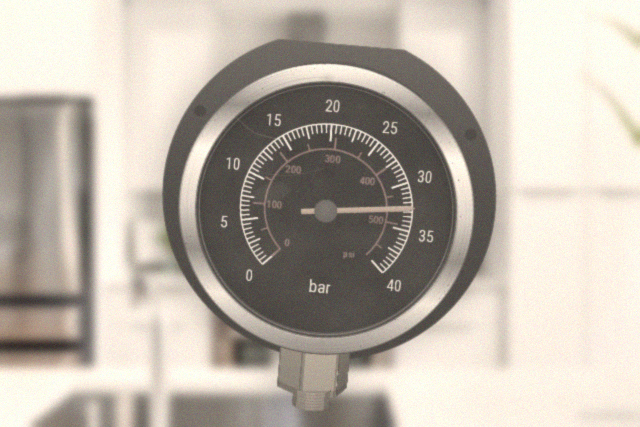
32.5 bar
